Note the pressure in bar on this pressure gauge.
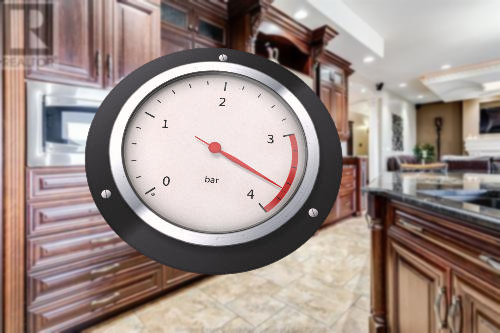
3.7 bar
